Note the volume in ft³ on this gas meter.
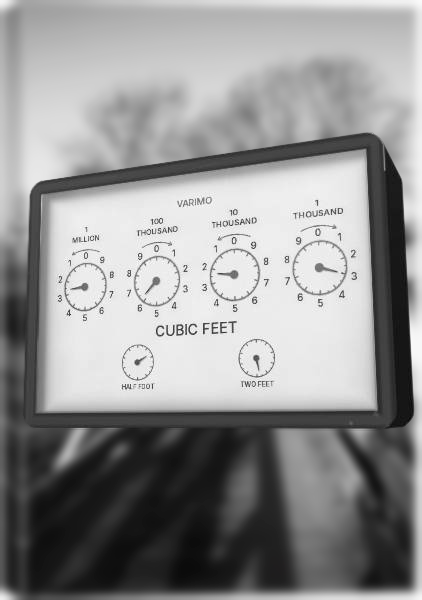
262300 ft³
